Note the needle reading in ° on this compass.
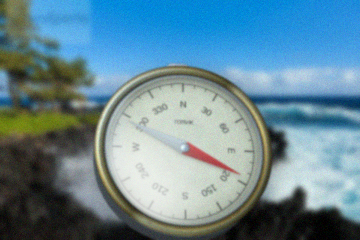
115 °
